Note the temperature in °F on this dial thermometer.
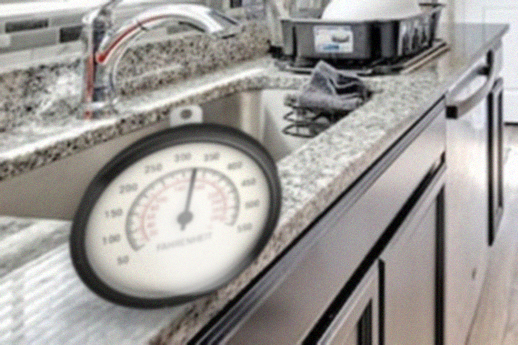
325 °F
